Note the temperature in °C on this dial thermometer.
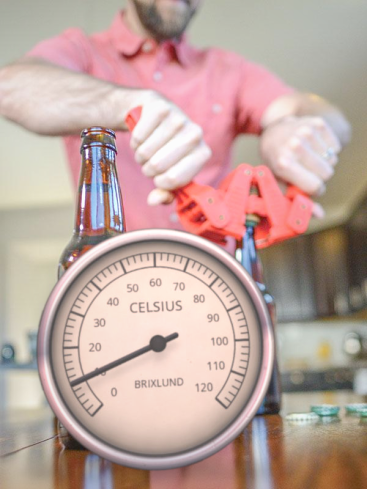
10 °C
